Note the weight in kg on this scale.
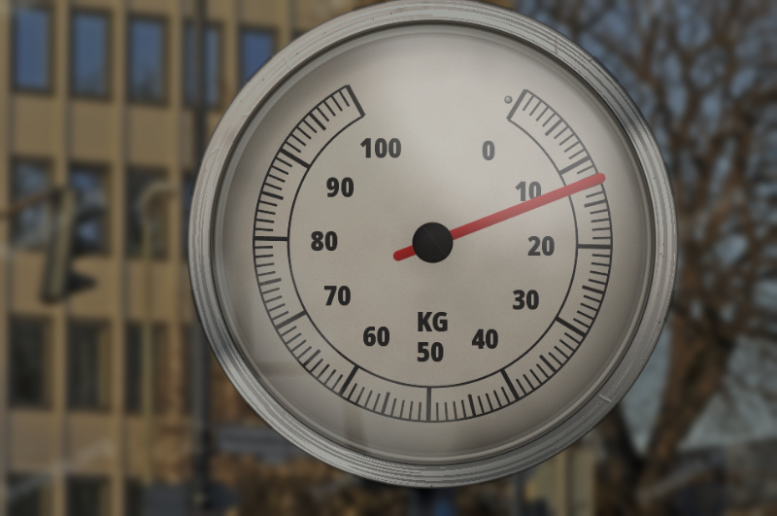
12.5 kg
